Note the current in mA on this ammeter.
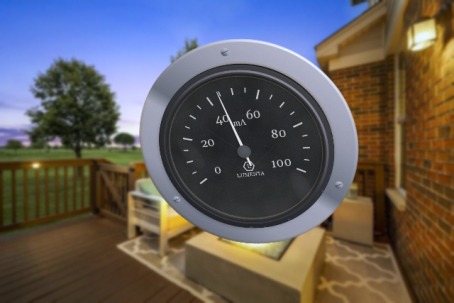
45 mA
